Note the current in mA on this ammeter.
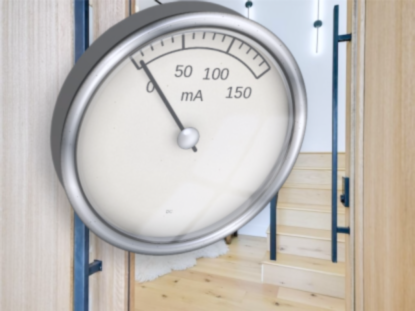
5 mA
